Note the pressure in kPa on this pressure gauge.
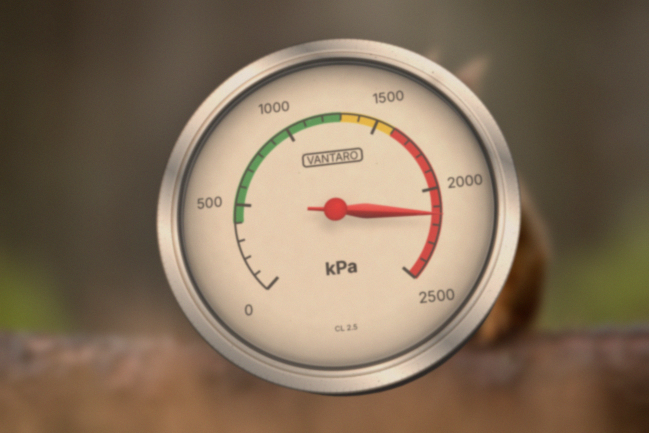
2150 kPa
